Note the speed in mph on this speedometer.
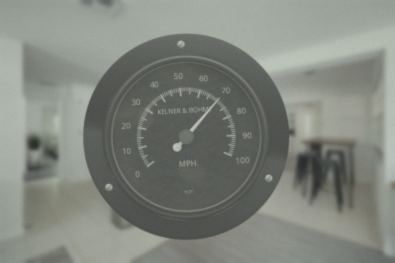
70 mph
